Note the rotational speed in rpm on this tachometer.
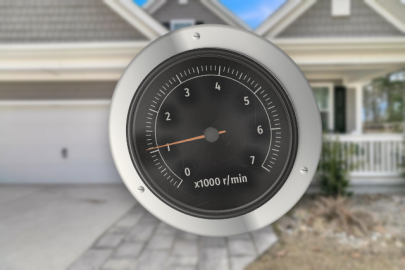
1100 rpm
